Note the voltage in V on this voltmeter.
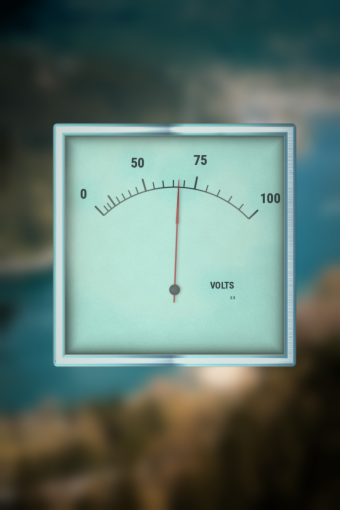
67.5 V
